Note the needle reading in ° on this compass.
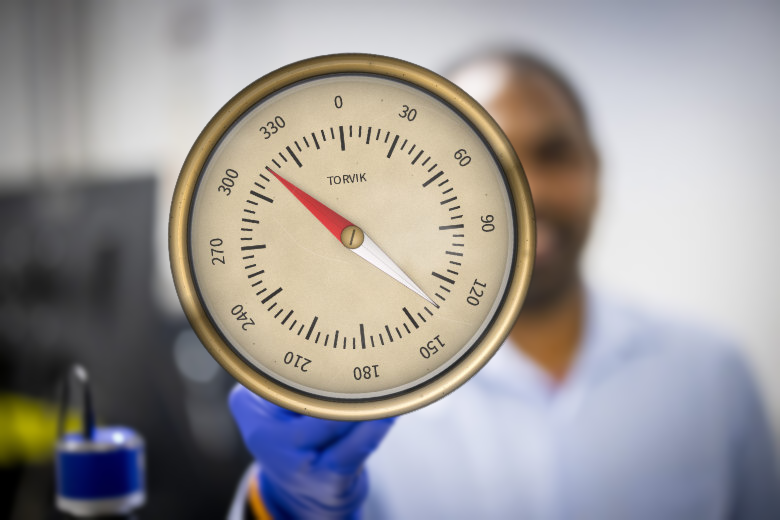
315 °
